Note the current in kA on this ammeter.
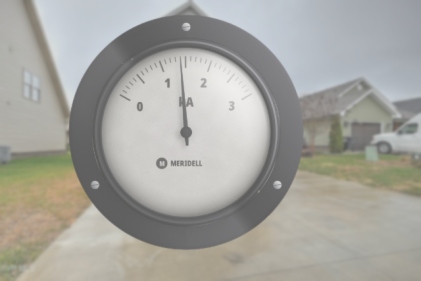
1.4 kA
